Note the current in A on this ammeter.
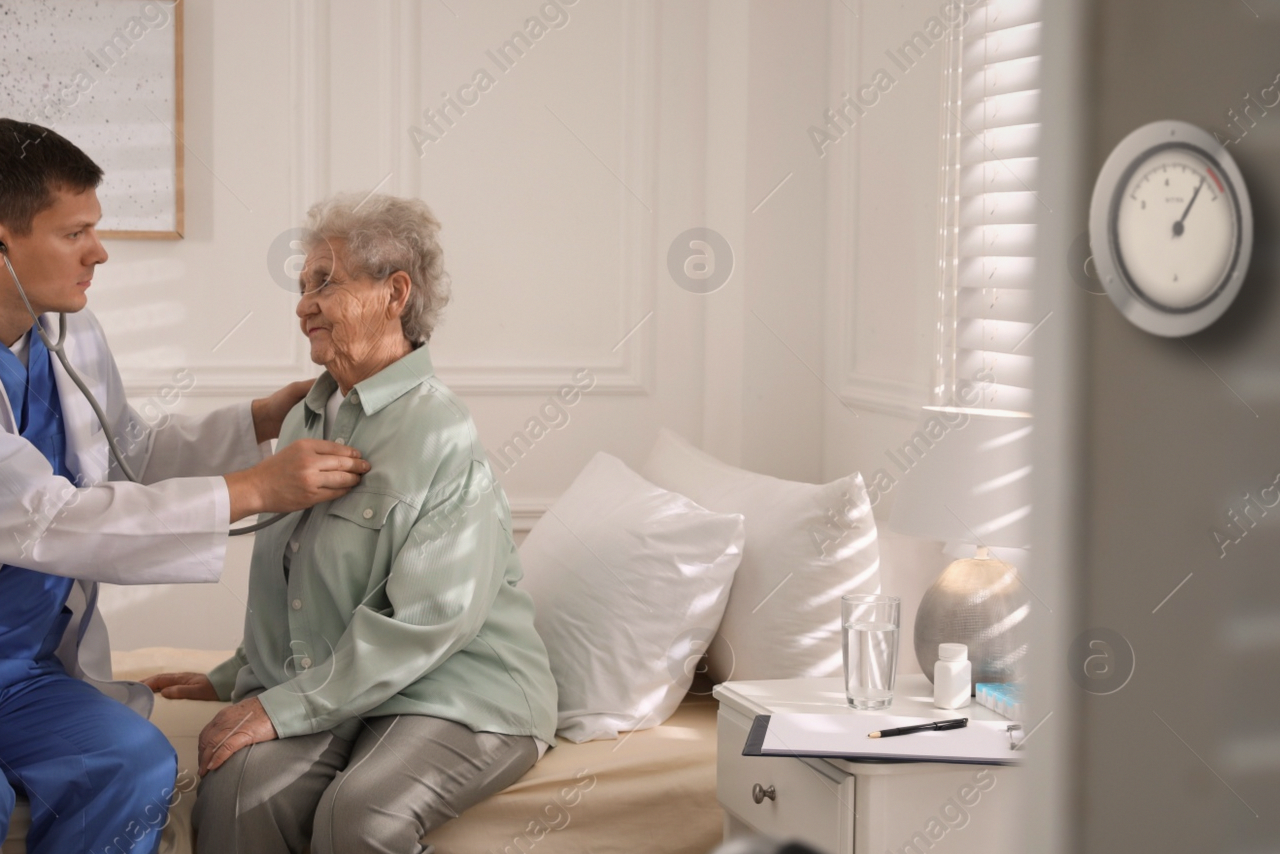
8 A
